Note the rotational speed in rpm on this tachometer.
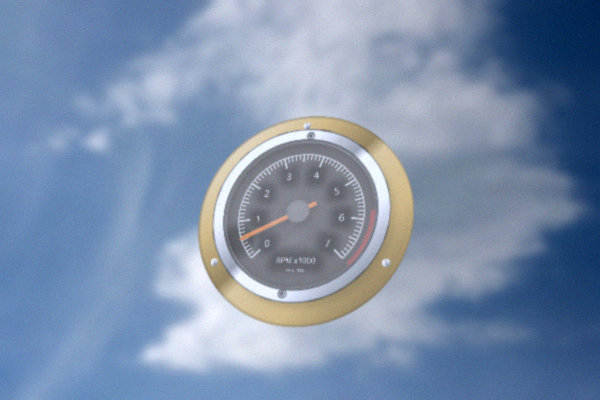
500 rpm
